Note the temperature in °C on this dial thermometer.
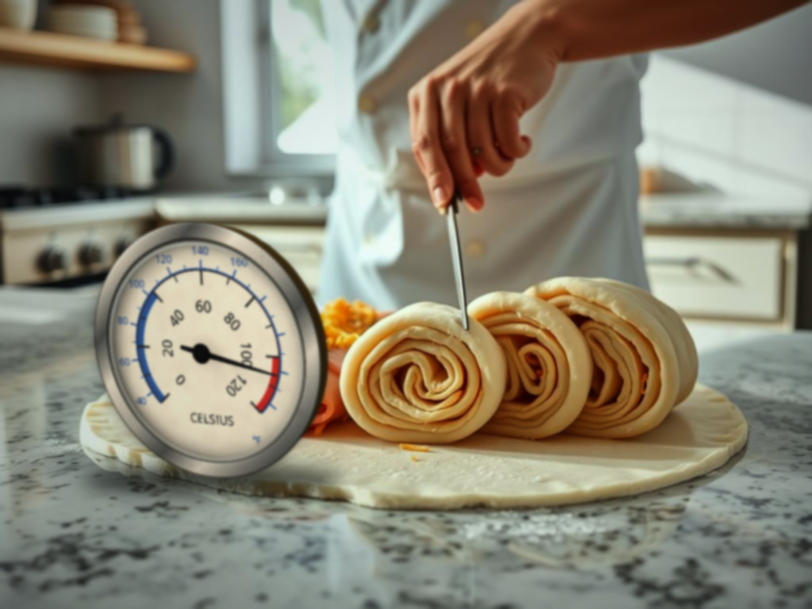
105 °C
